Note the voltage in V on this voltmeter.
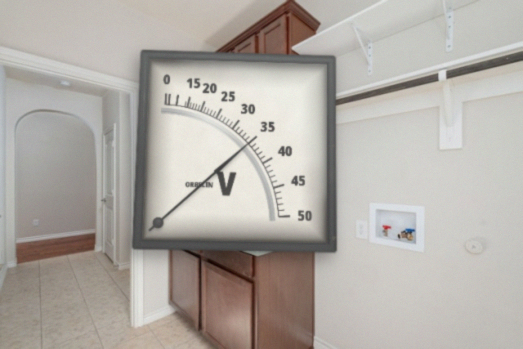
35 V
